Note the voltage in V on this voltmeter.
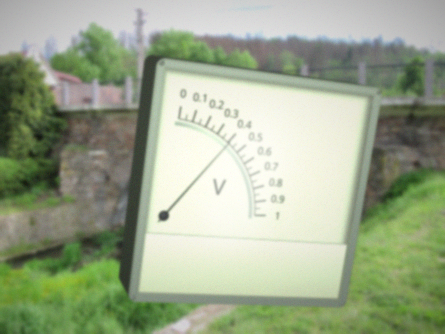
0.4 V
